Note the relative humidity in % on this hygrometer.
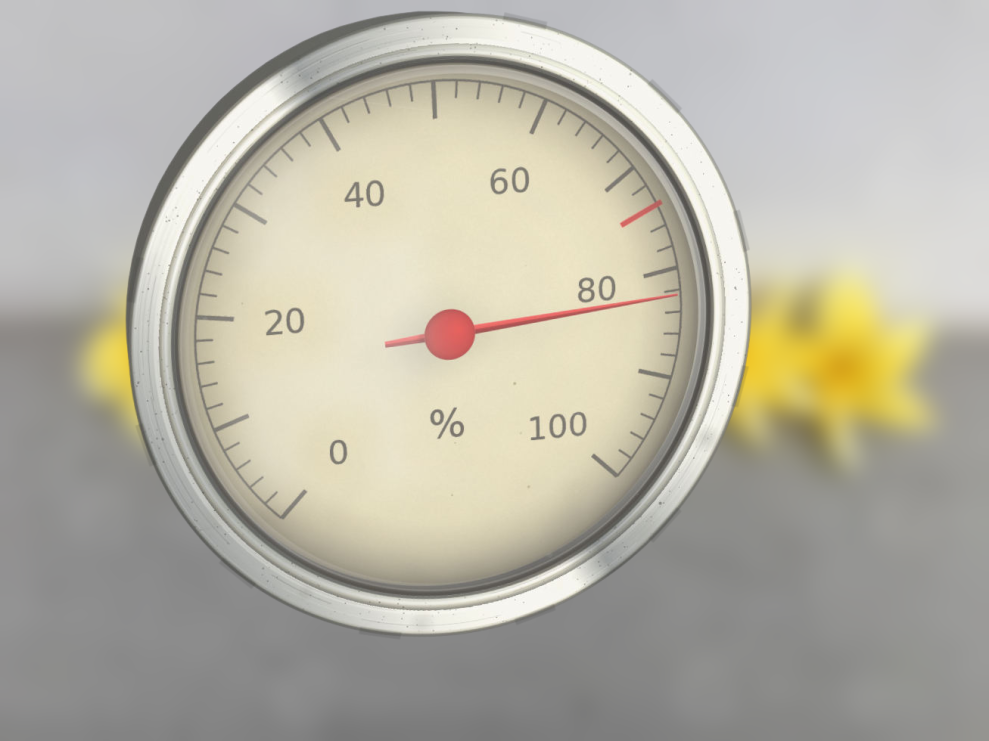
82 %
